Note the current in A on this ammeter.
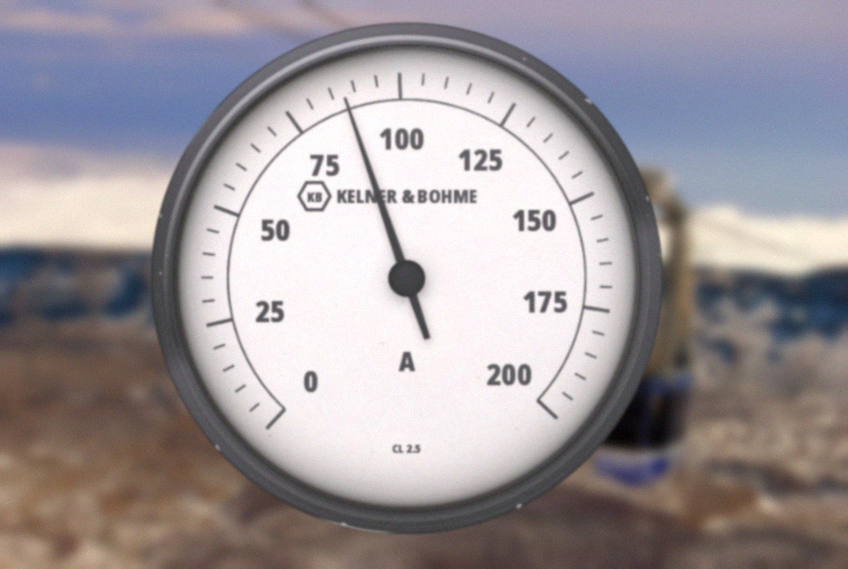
87.5 A
